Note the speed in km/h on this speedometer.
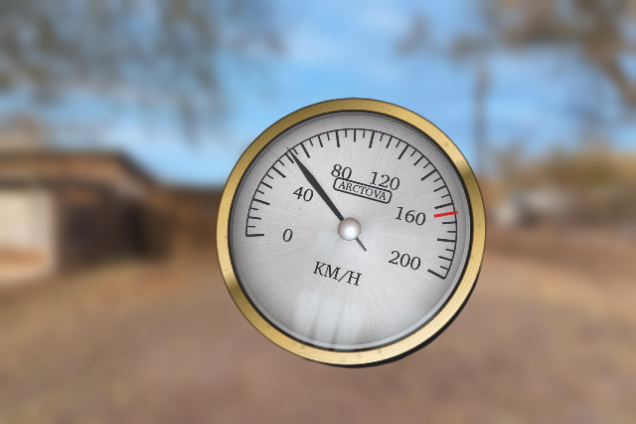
52.5 km/h
